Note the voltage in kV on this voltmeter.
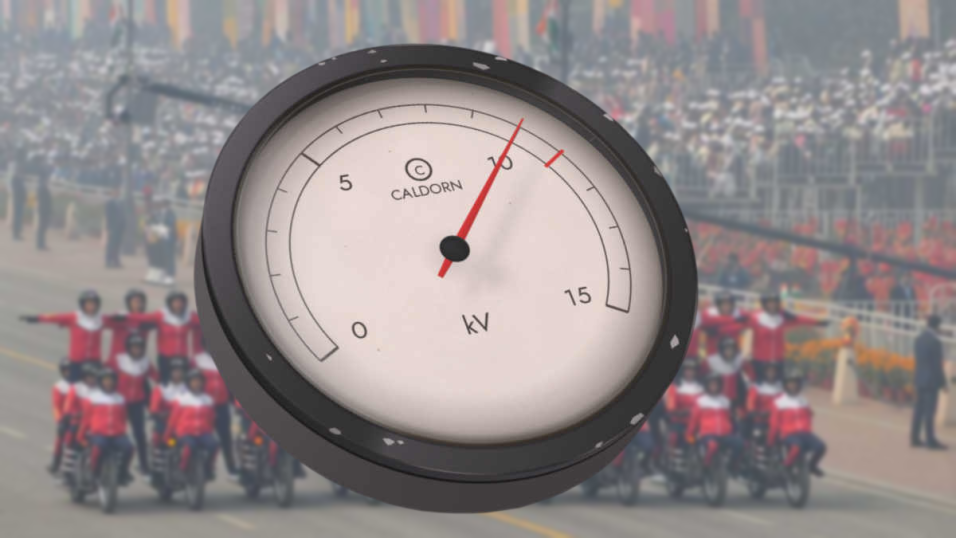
10 kV
